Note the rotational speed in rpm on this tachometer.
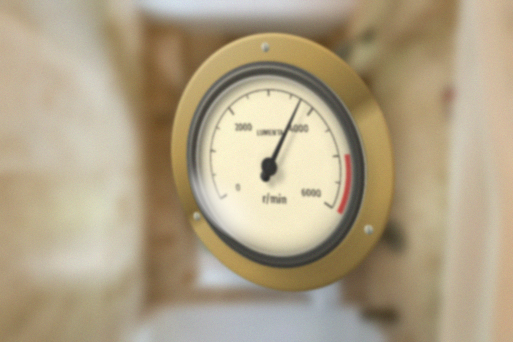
3750 rpm
